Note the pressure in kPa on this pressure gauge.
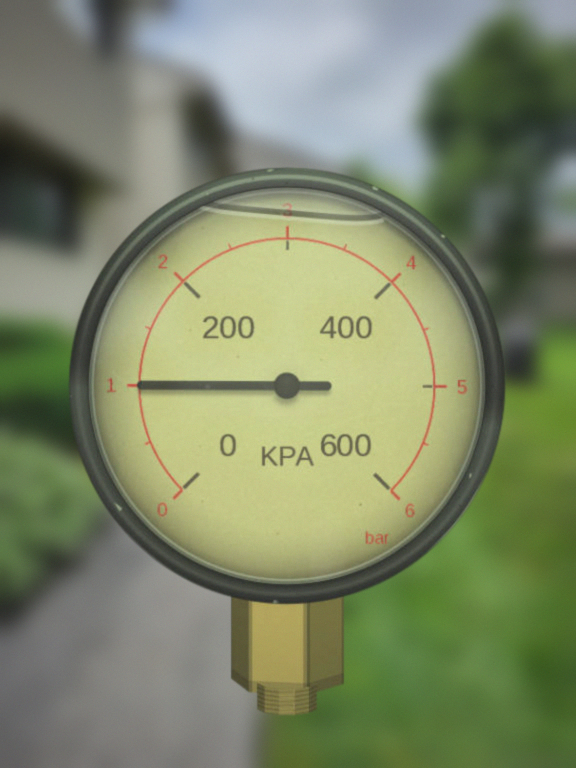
100 kPa
